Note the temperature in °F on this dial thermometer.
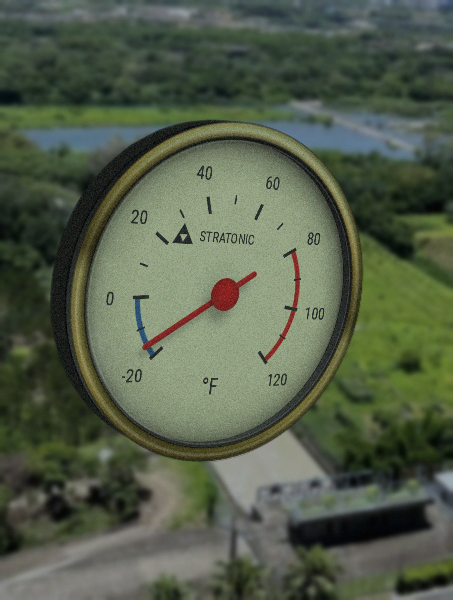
-15 °F
